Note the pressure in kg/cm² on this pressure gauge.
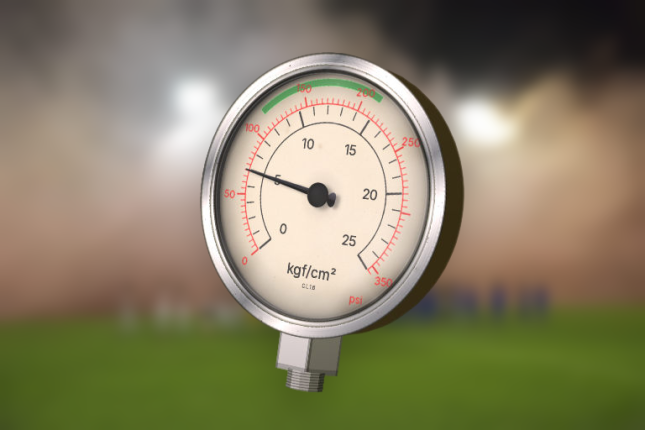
5 kg/cm²
